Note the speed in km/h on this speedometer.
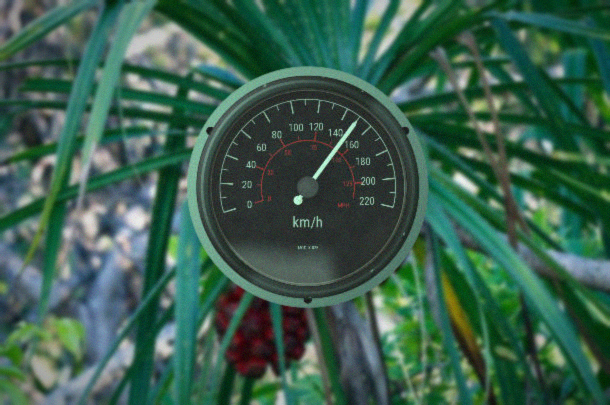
150 km/h
